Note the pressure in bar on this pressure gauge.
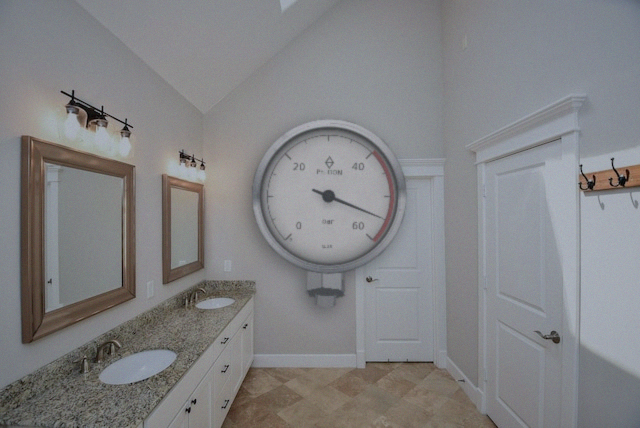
55 bar
